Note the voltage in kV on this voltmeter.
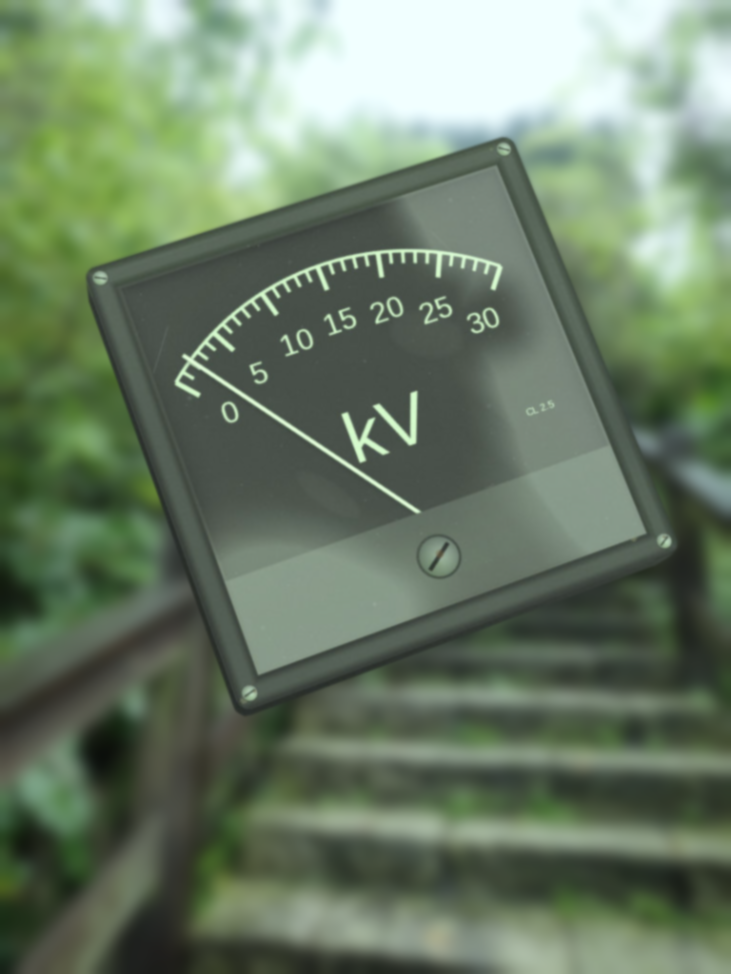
2 kV
